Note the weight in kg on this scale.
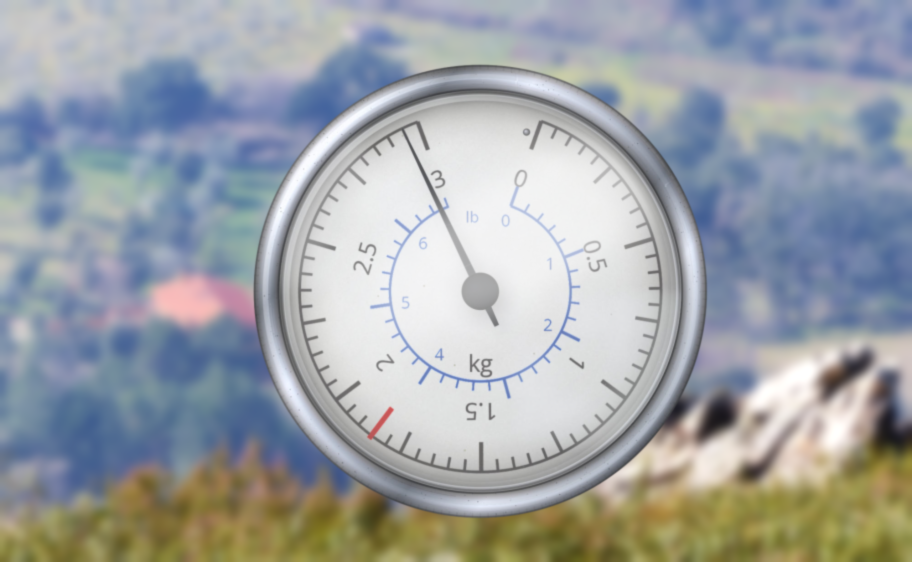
2.95 kg
